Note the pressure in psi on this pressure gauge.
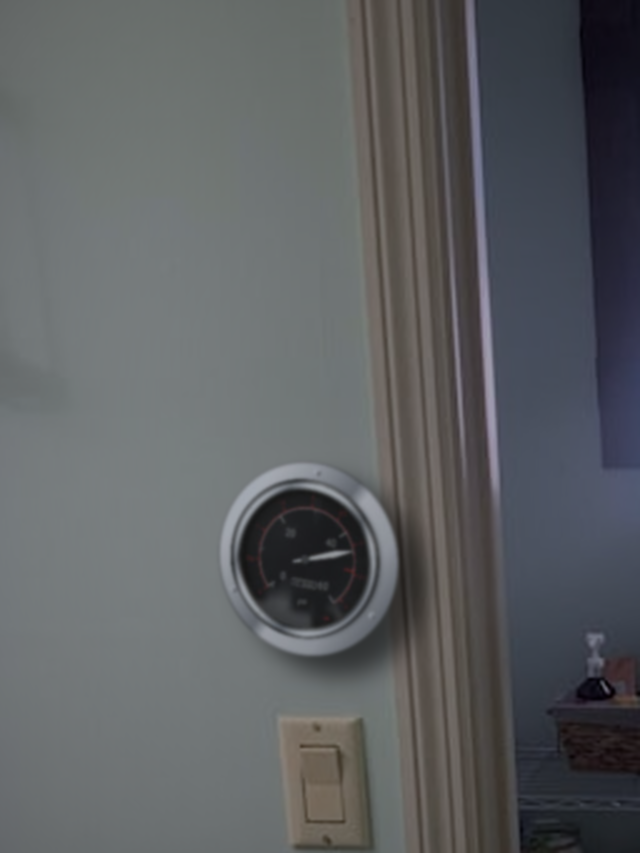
45 psi
